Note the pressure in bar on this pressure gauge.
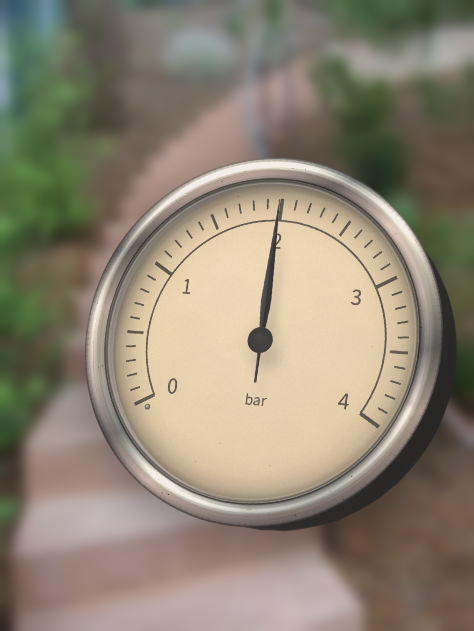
2 bar
